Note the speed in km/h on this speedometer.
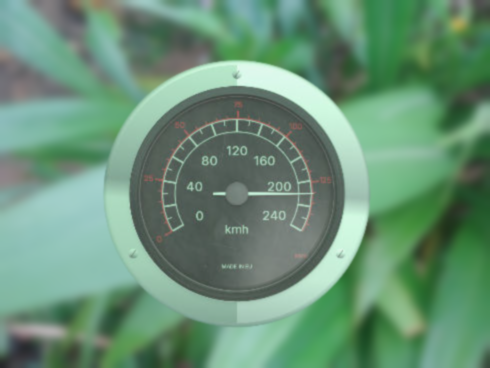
210 km/h
